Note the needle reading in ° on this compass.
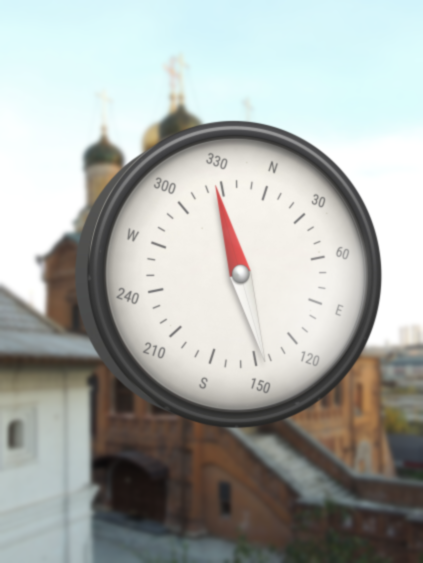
325 °
